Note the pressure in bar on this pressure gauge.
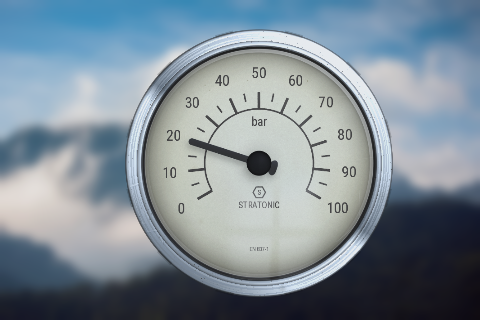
20 bar
